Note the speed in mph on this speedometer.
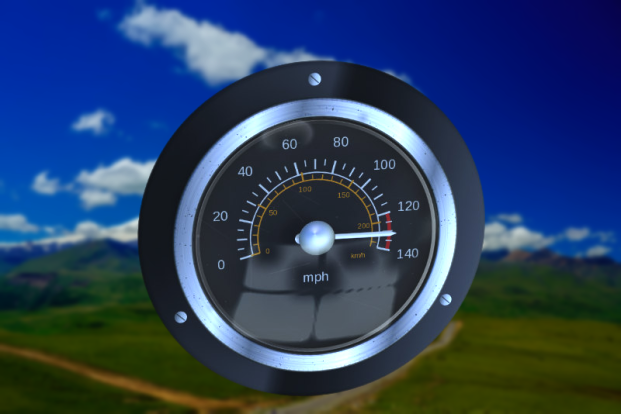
130 mph
